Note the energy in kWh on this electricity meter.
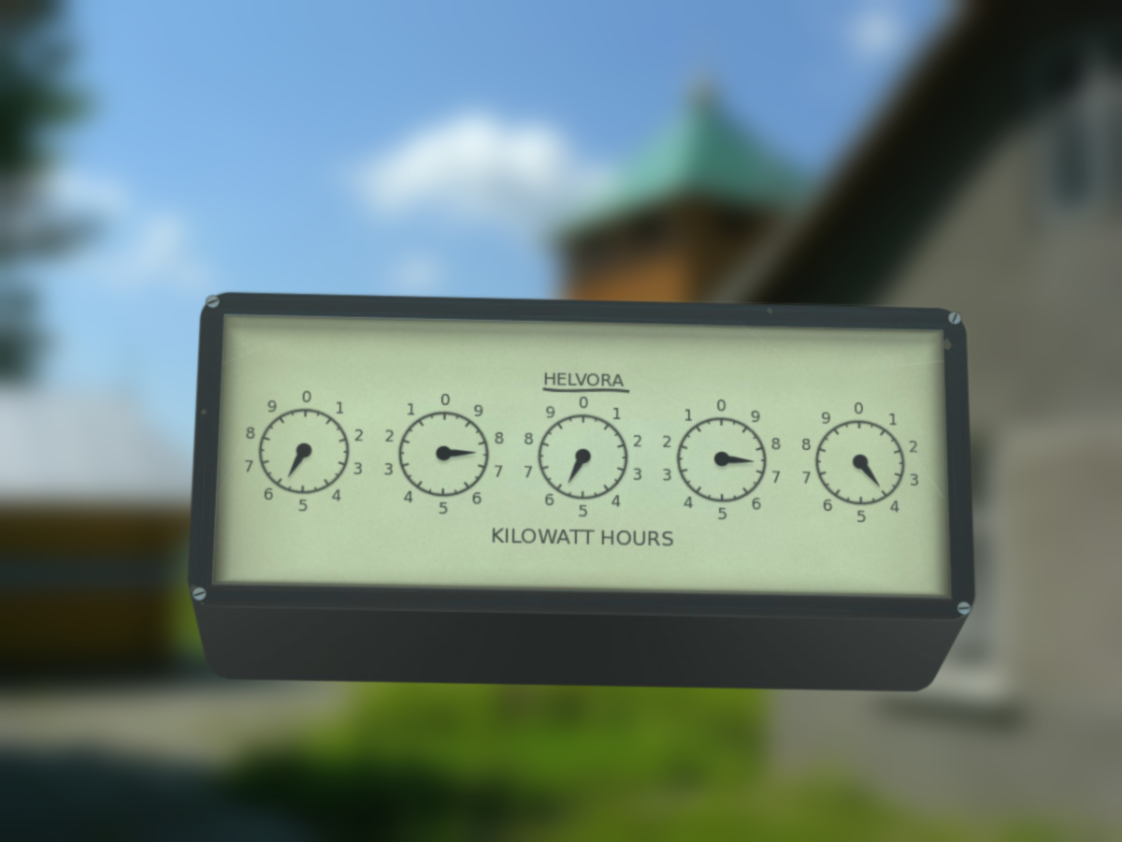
57574 kWh
